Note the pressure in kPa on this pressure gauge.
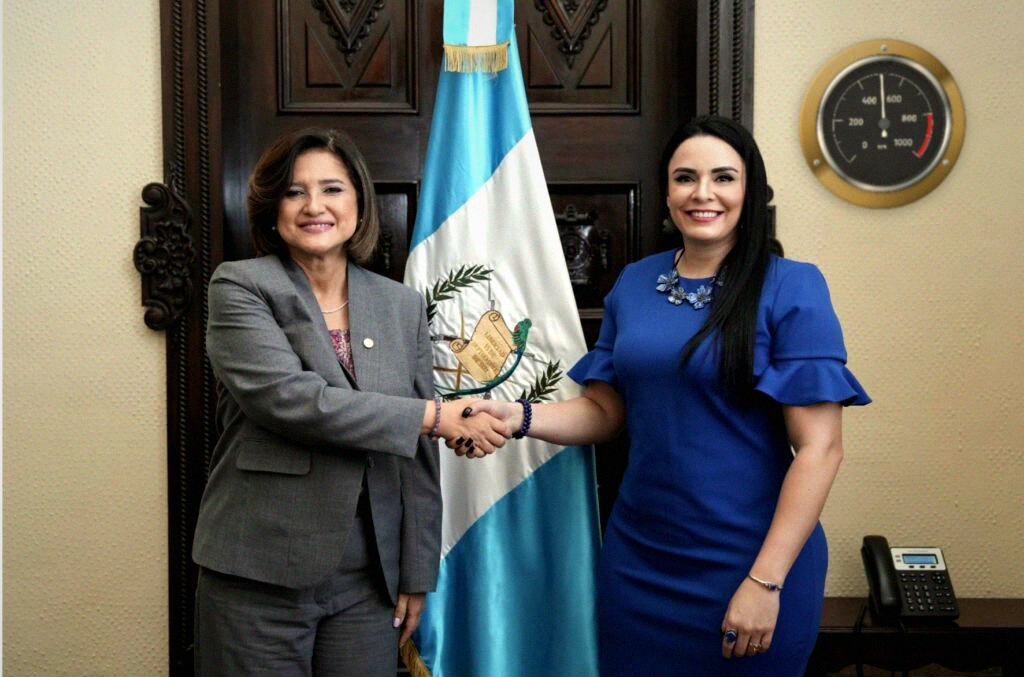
500 kPa
